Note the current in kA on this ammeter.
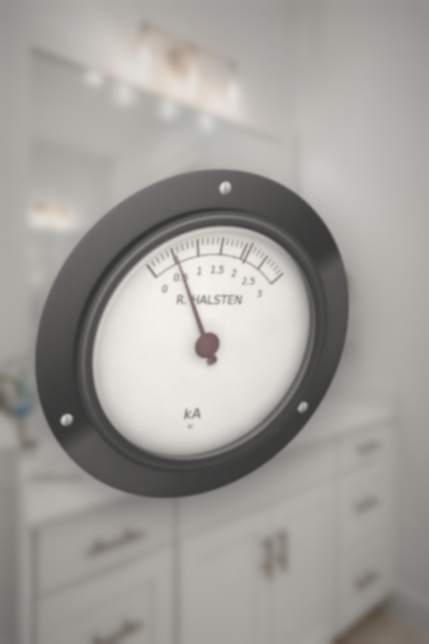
0.5 kA
